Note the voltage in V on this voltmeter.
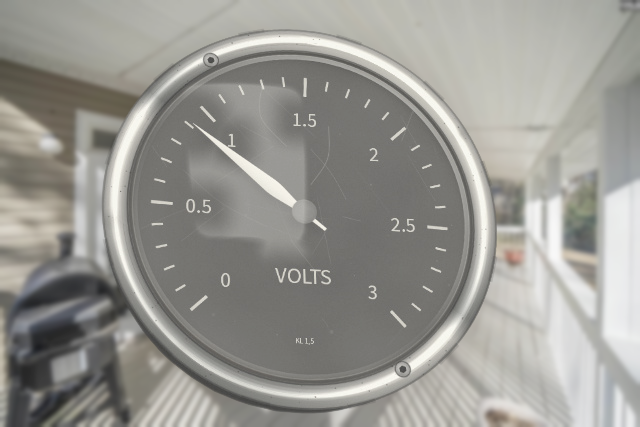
0.9 V
